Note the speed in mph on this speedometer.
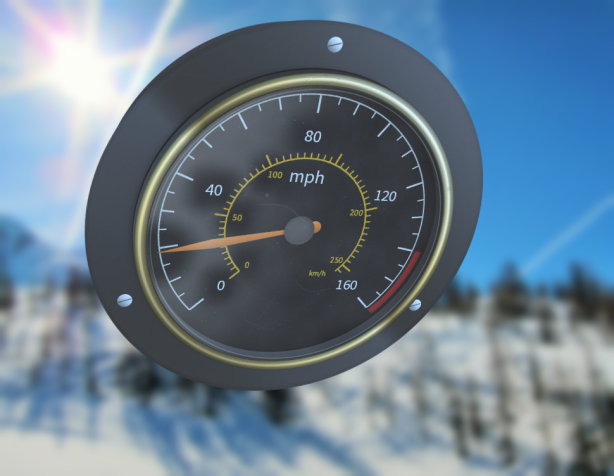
20 mph
